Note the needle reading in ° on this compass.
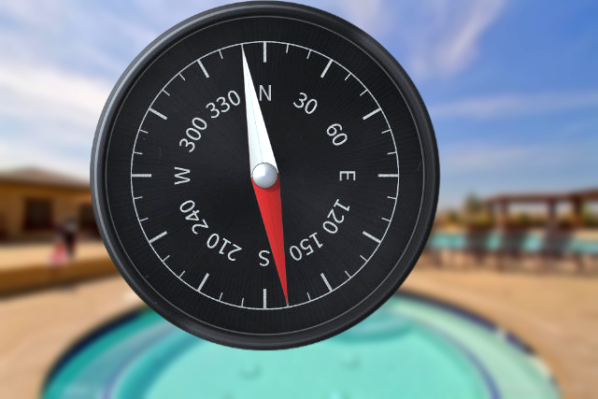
170 °
